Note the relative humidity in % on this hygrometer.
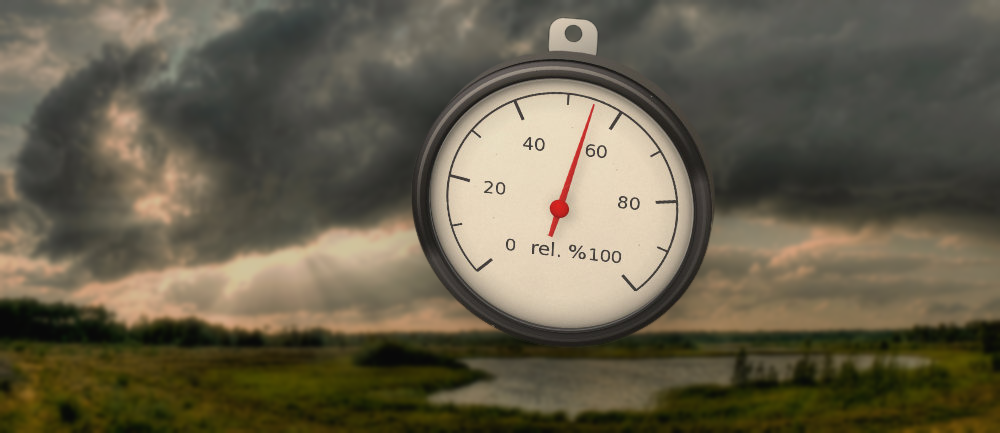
55 %
